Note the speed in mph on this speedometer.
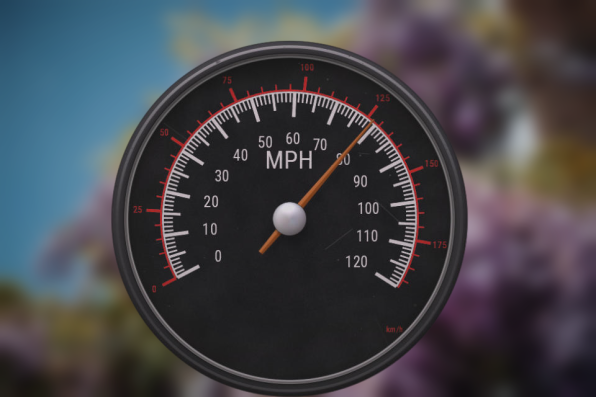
79 mph
